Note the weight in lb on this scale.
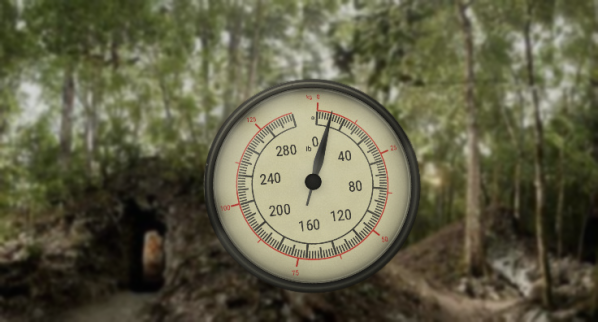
10 lb
